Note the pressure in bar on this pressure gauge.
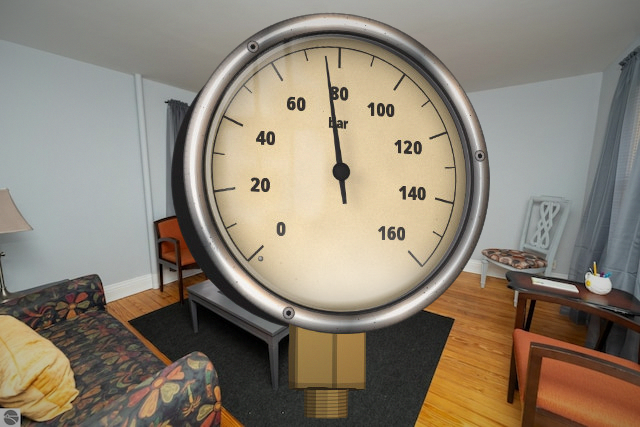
75 bar
